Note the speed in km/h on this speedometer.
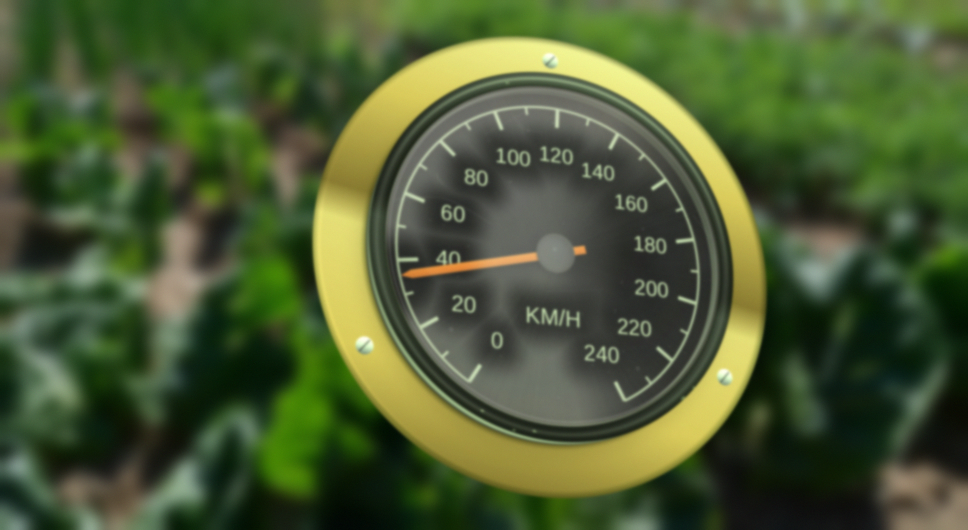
35 km/h
